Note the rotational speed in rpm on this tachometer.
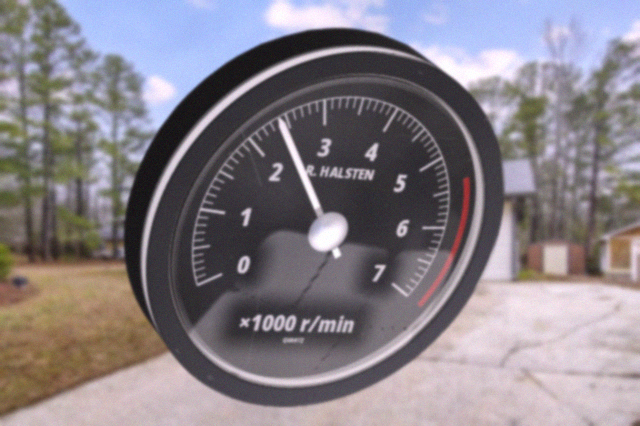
2400 rpm
